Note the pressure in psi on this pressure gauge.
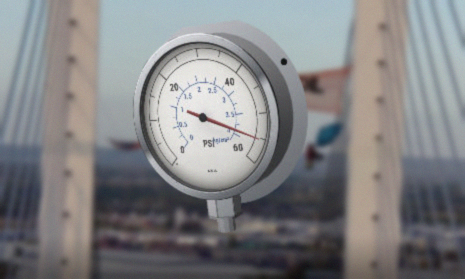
55 psi
